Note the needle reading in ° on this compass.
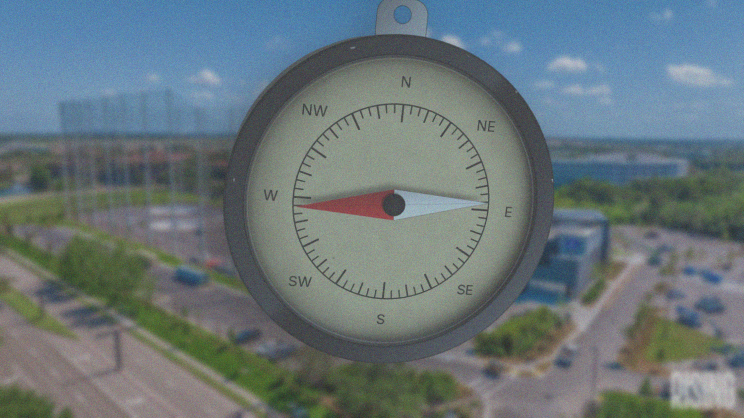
265 °
